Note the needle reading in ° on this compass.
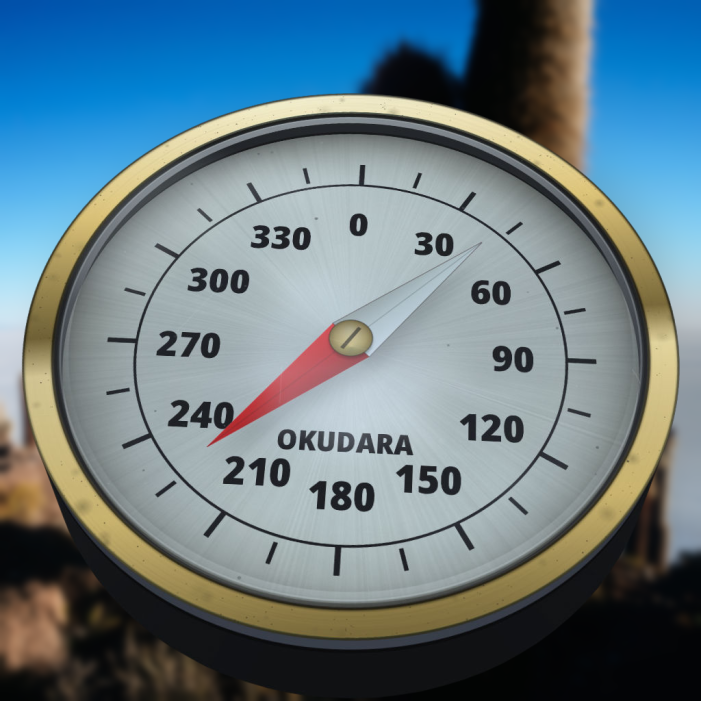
225 °
